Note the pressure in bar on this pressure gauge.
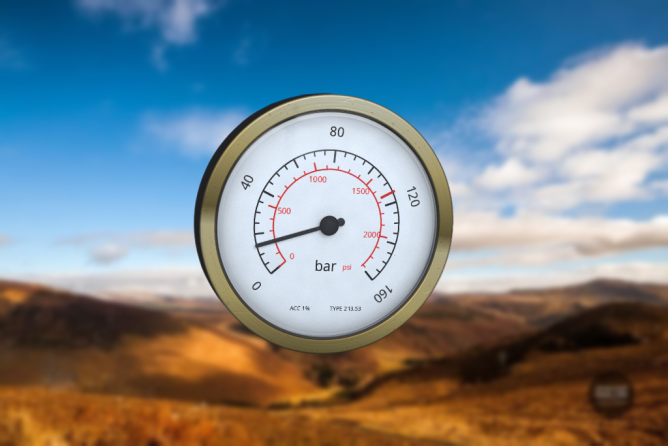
15 bar
